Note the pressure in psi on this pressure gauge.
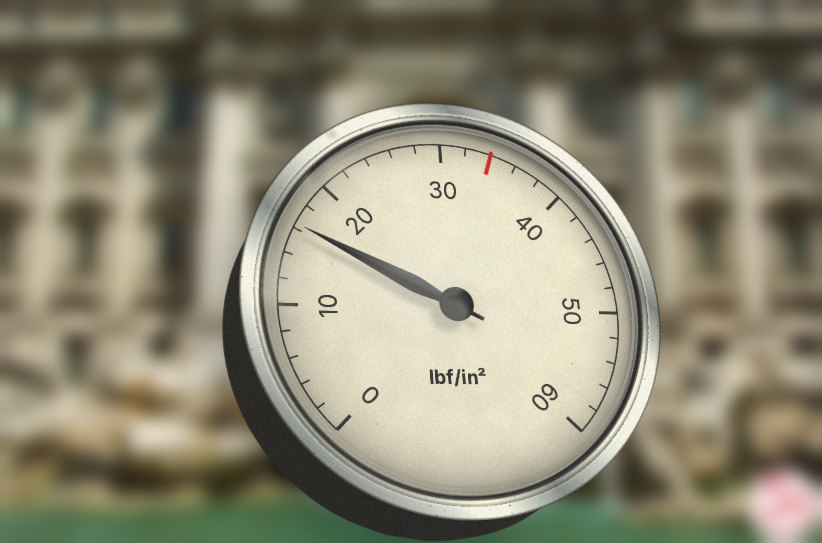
16 psi
